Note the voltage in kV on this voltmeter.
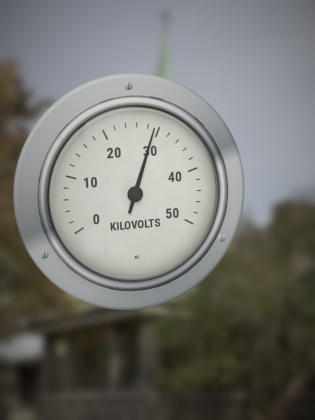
29 kV
